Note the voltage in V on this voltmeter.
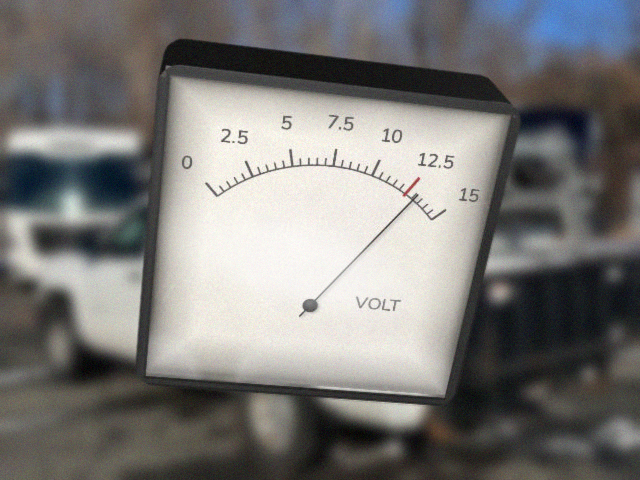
13 V
